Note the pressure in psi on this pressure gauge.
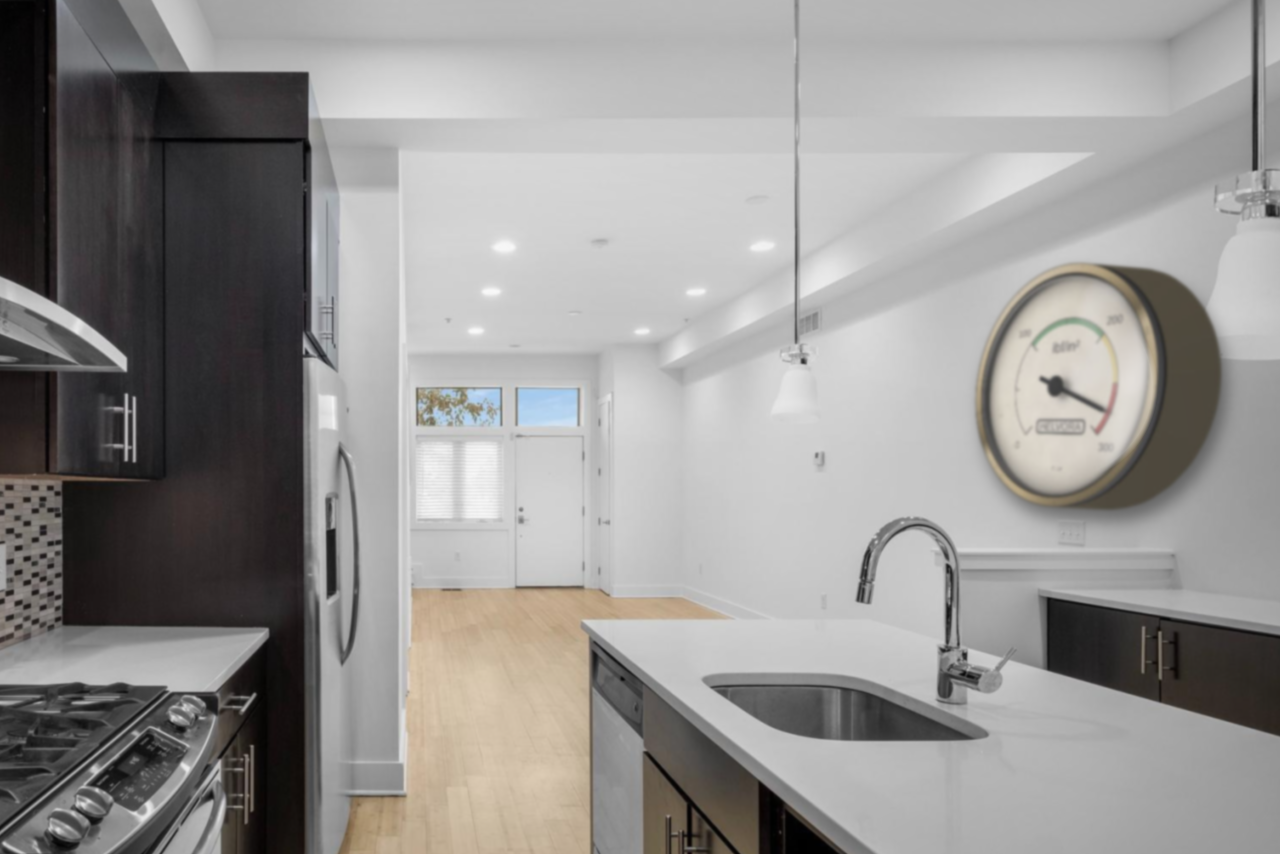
275 psi
